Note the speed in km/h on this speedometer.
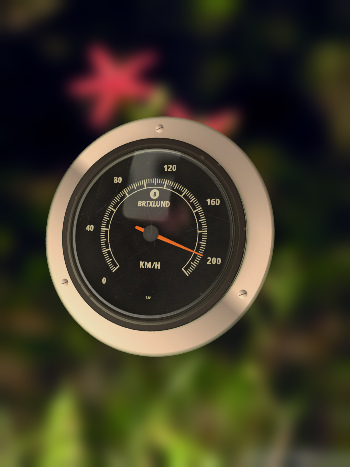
200 km/h
